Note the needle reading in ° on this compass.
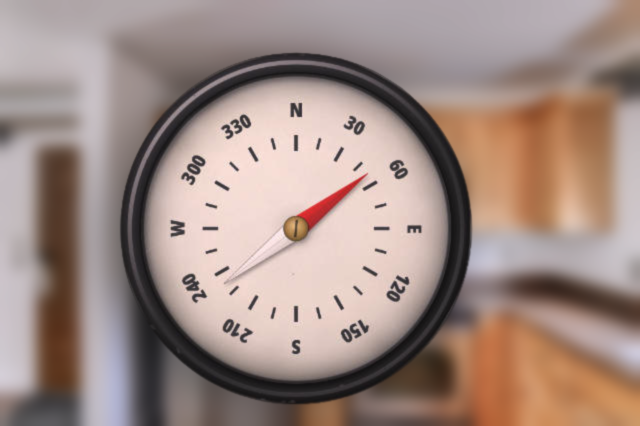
52.5 °
